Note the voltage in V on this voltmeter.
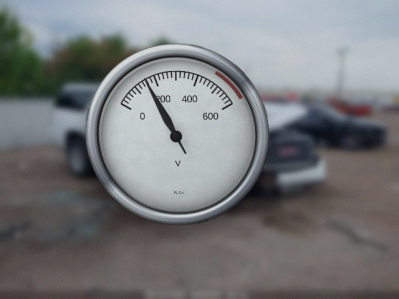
160 V
